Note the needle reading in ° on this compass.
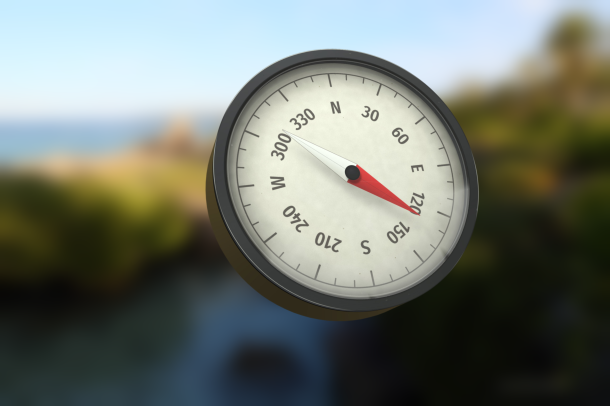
130 °
